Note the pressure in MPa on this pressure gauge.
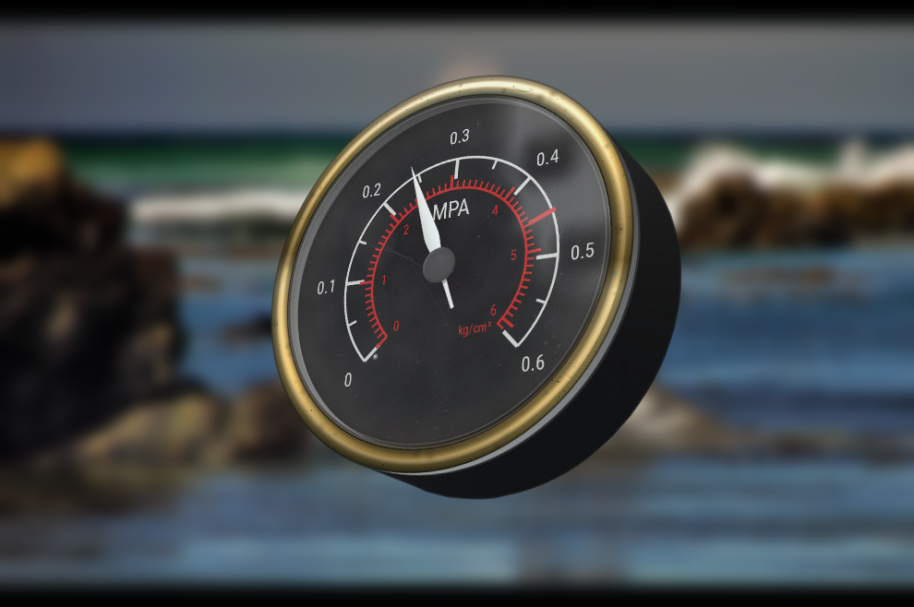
0.25 MPa
